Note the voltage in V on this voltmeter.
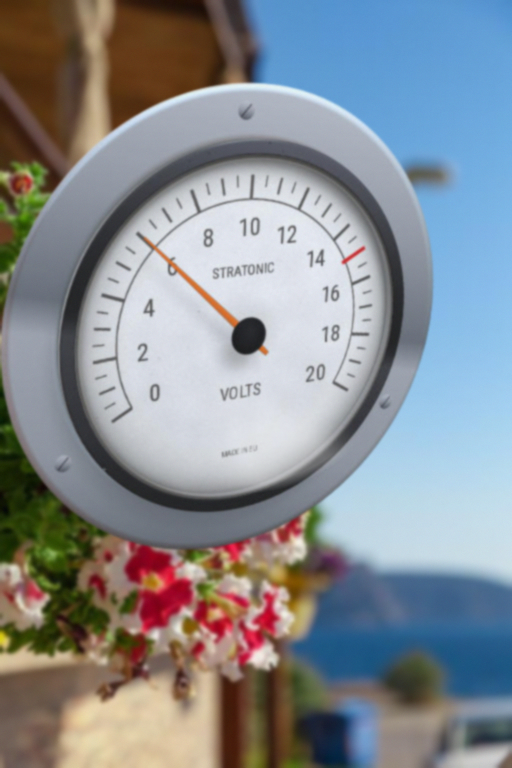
6 V
